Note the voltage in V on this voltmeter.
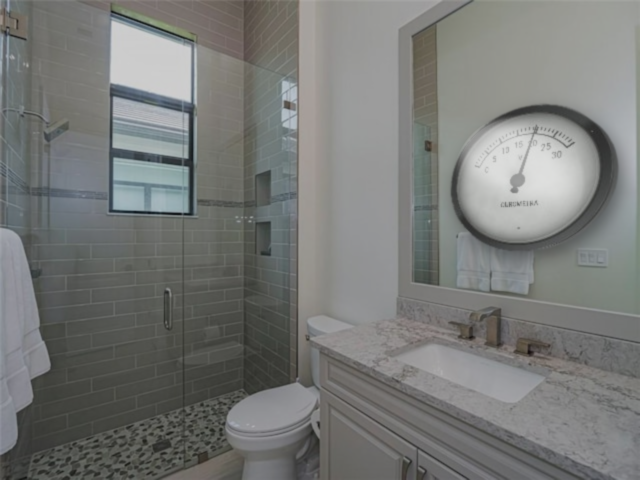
20 V
